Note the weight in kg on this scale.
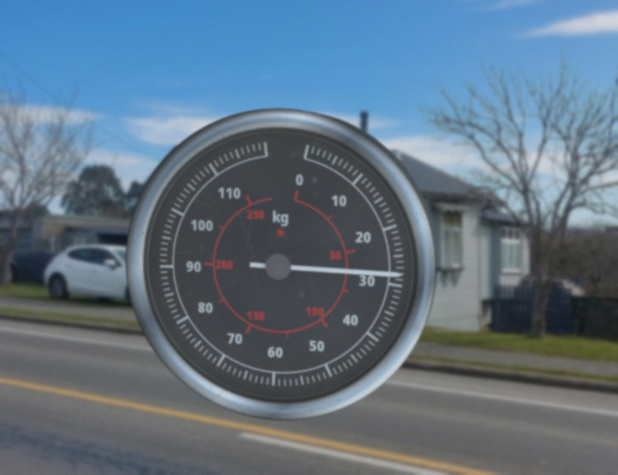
28 kg
